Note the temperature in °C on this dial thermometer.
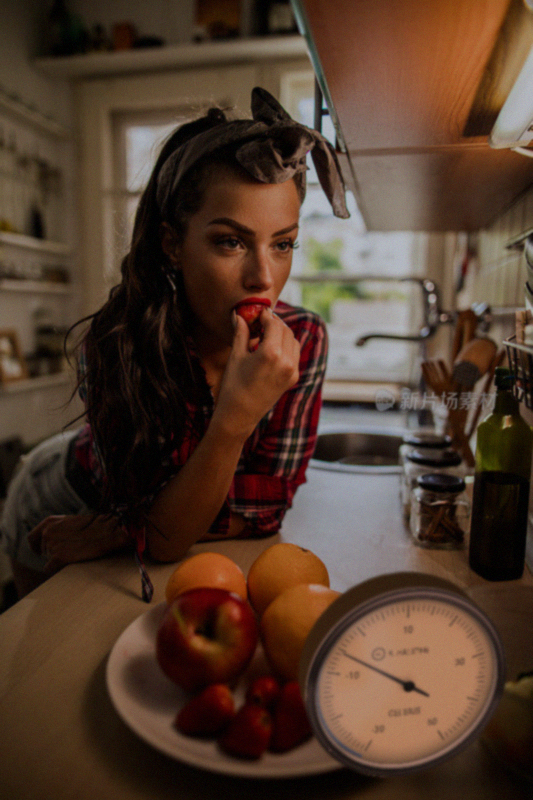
-5 °C
